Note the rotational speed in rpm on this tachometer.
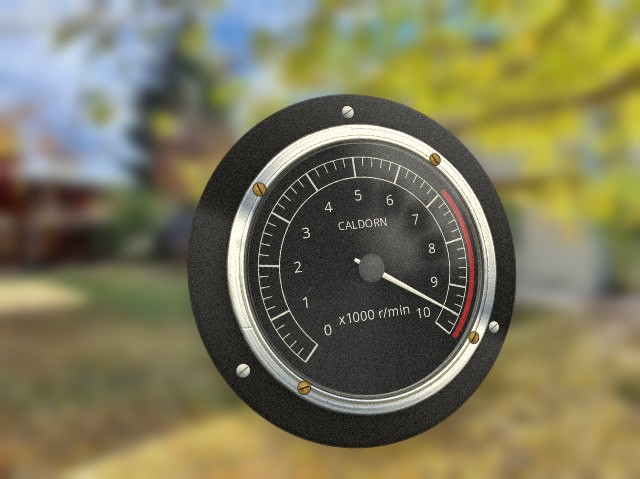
9600 rpm
